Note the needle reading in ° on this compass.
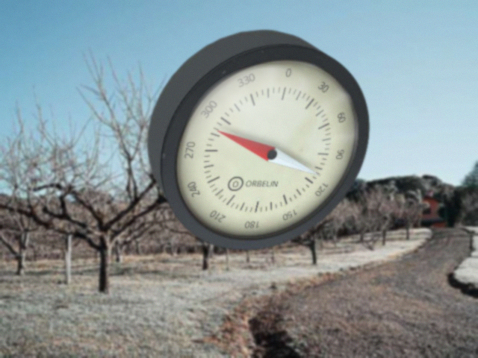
290 °
